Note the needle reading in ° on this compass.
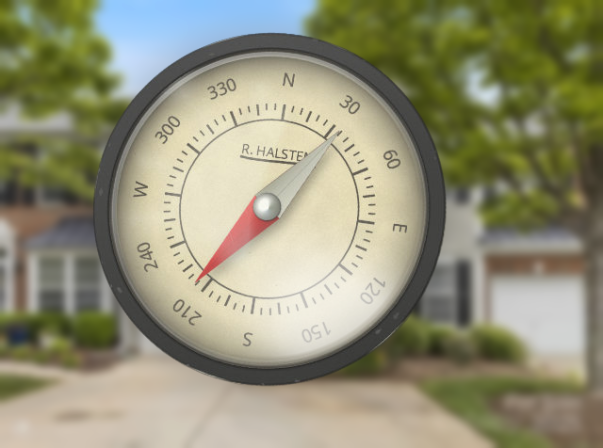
215 °
